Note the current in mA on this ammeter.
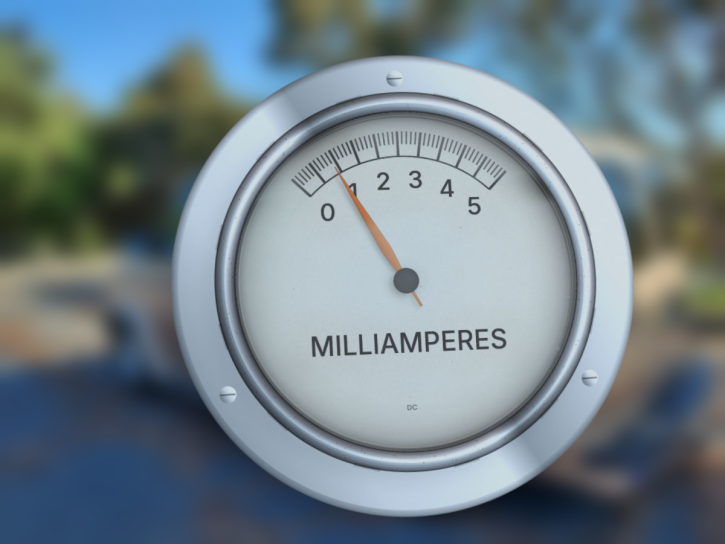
0.9 mA
